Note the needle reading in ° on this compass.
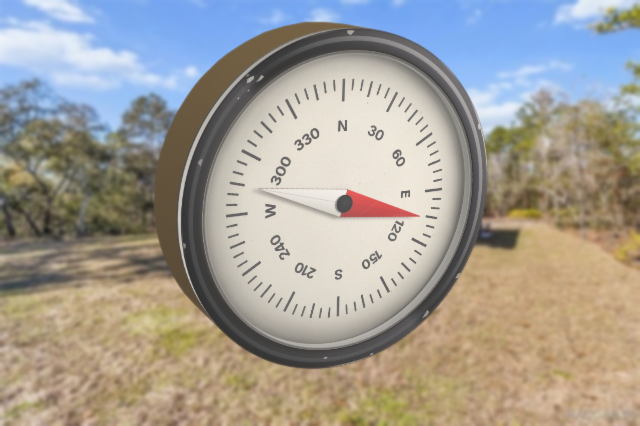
105 °
